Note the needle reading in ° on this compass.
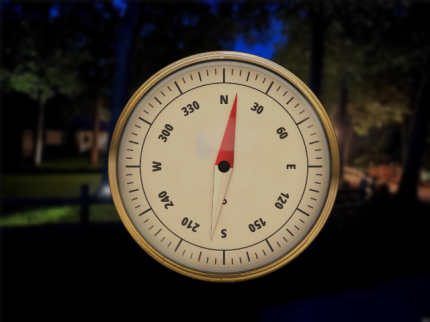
10 °
